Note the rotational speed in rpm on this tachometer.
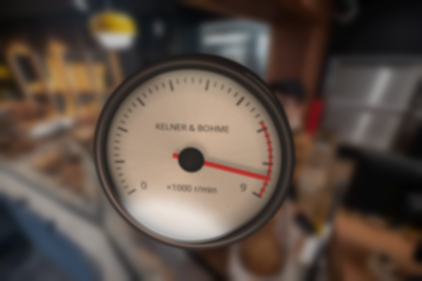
8400 rpm
